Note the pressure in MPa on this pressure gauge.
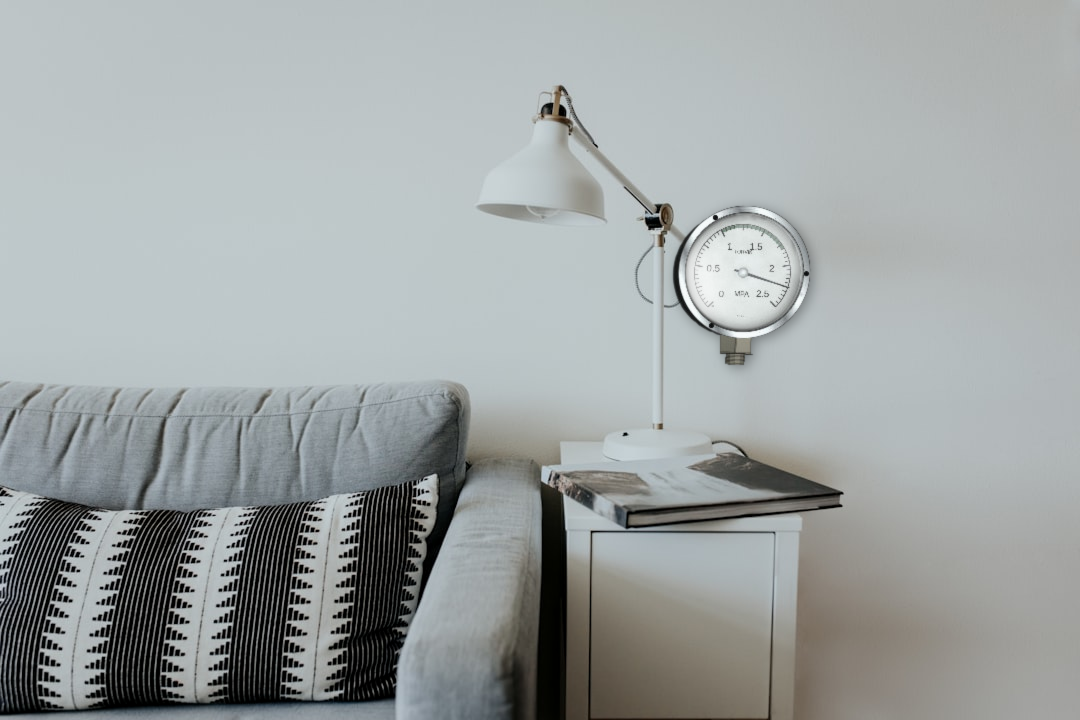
2.25 MPa
